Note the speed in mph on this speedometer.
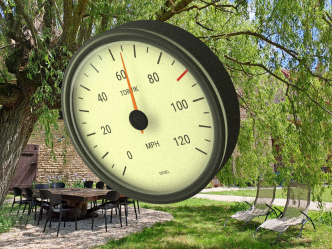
65 mph
